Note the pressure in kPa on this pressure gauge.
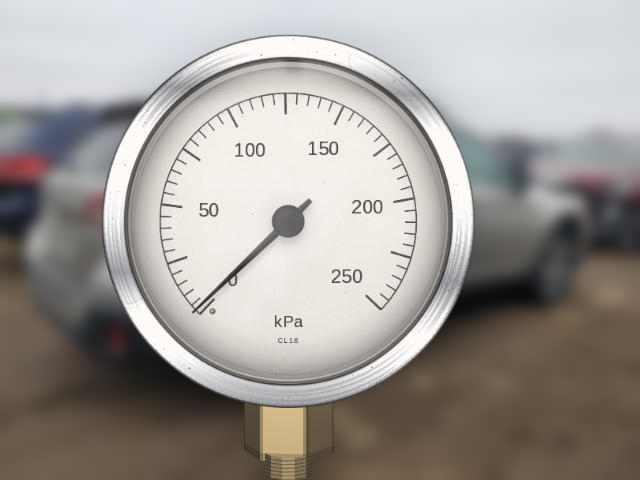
2.5 kPa
